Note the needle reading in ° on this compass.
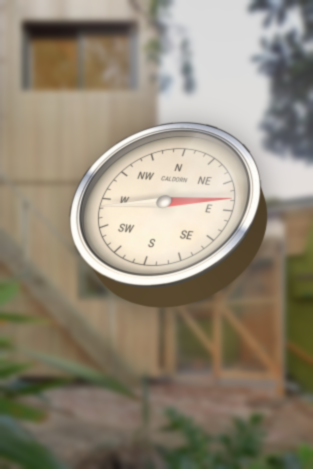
80 °
